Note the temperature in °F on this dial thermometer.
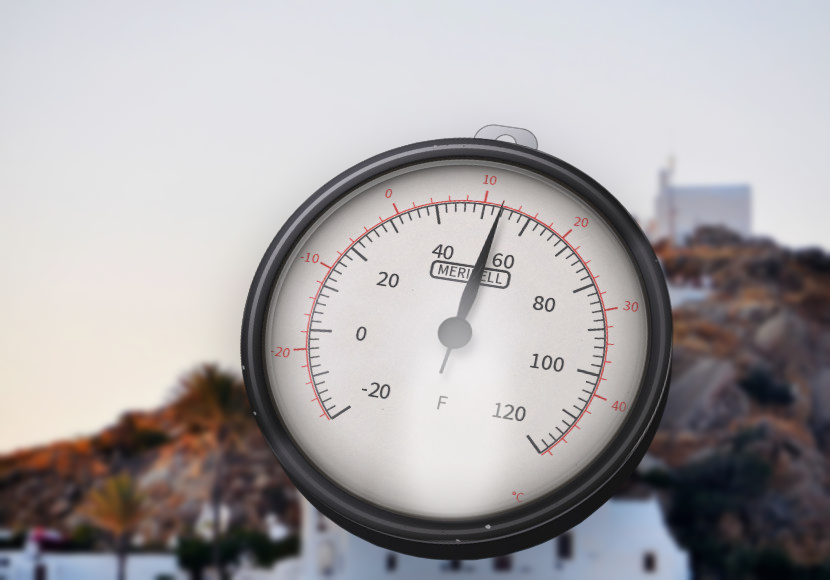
54 °F
